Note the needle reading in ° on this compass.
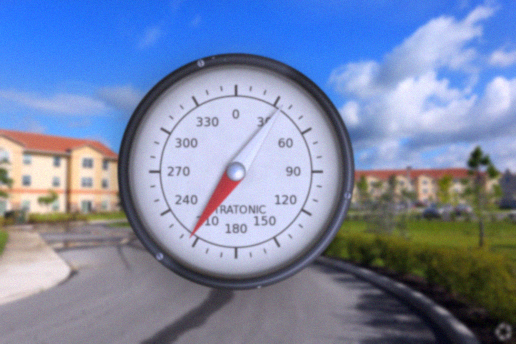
215 °
